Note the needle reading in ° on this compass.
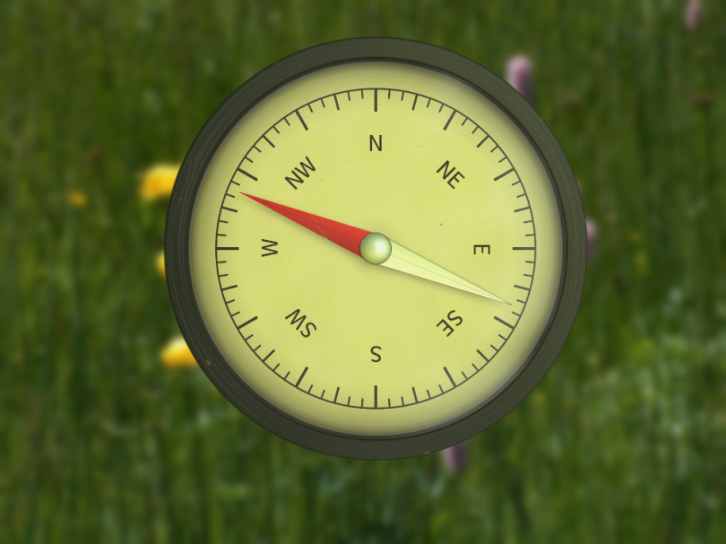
292.5 °
